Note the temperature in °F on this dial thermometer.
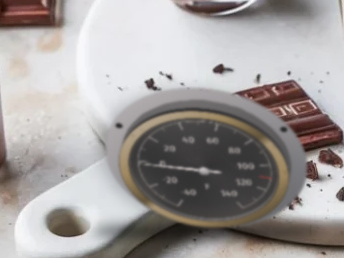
0 °F
